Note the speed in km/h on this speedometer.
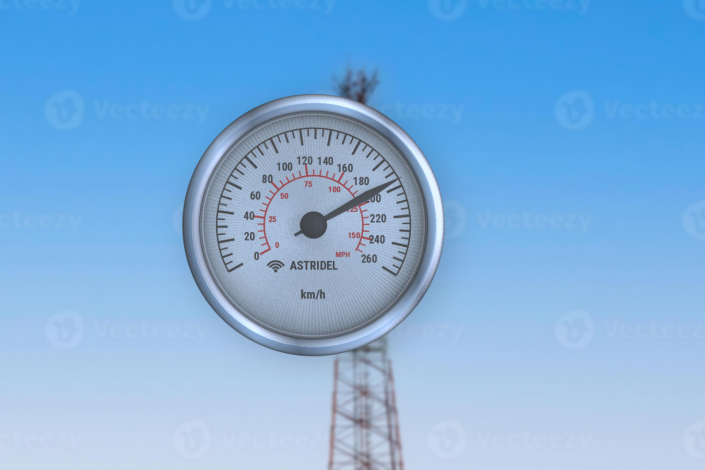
195 km/h
